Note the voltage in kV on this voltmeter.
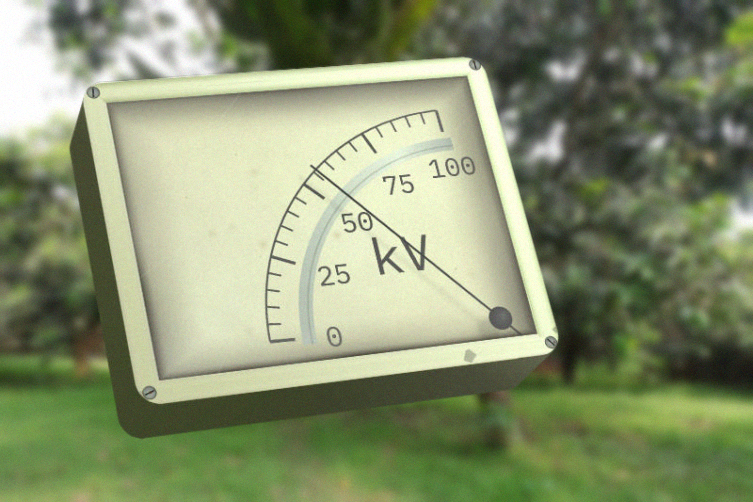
55 kV
